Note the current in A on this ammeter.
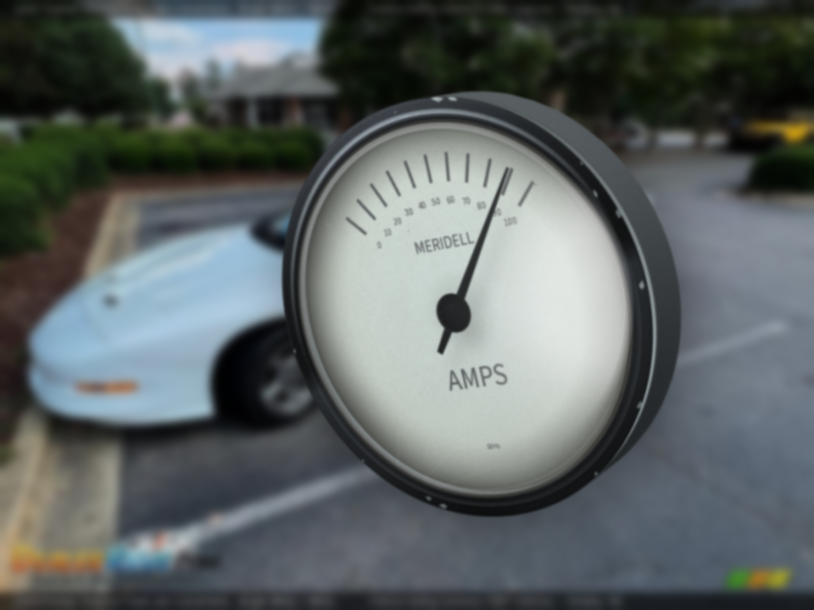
90 A
